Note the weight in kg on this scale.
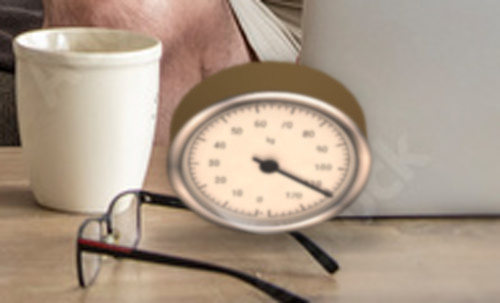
110 kg
